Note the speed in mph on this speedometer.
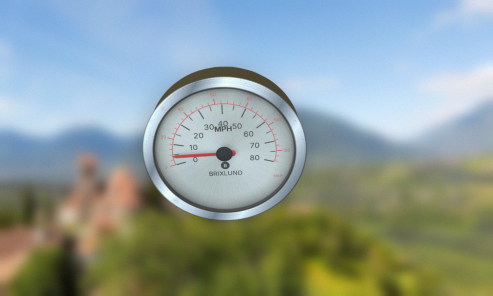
5 mph
